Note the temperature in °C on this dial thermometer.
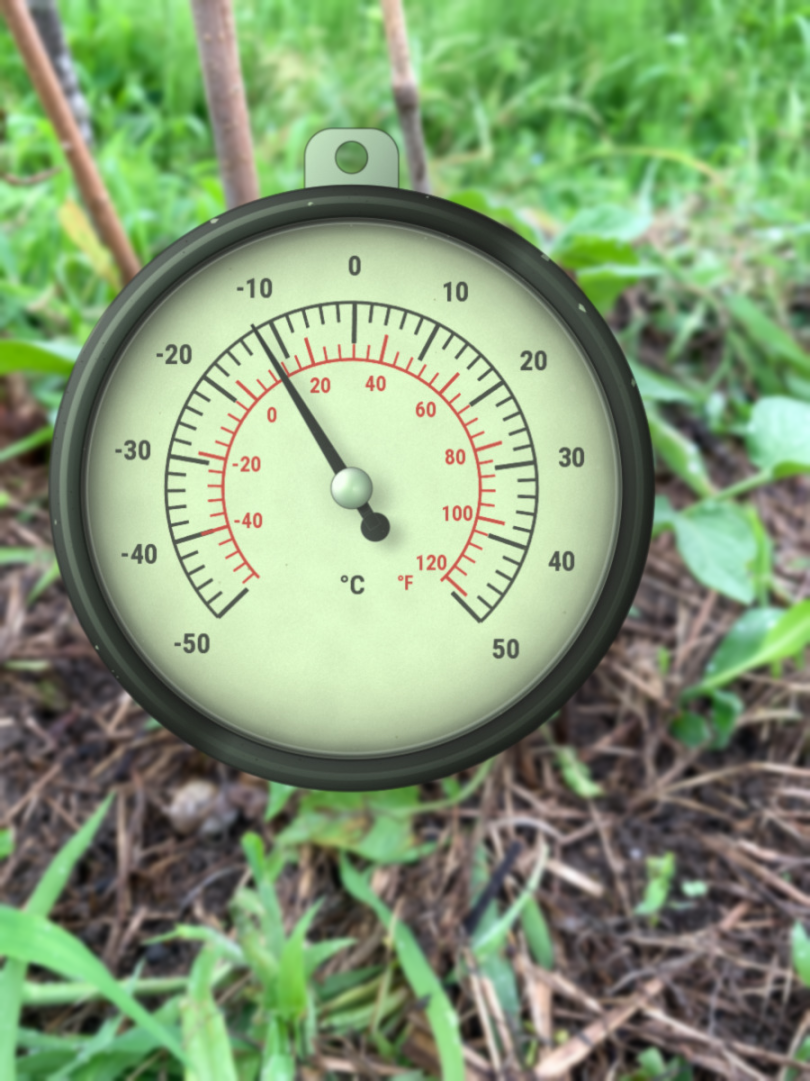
-12 °C
